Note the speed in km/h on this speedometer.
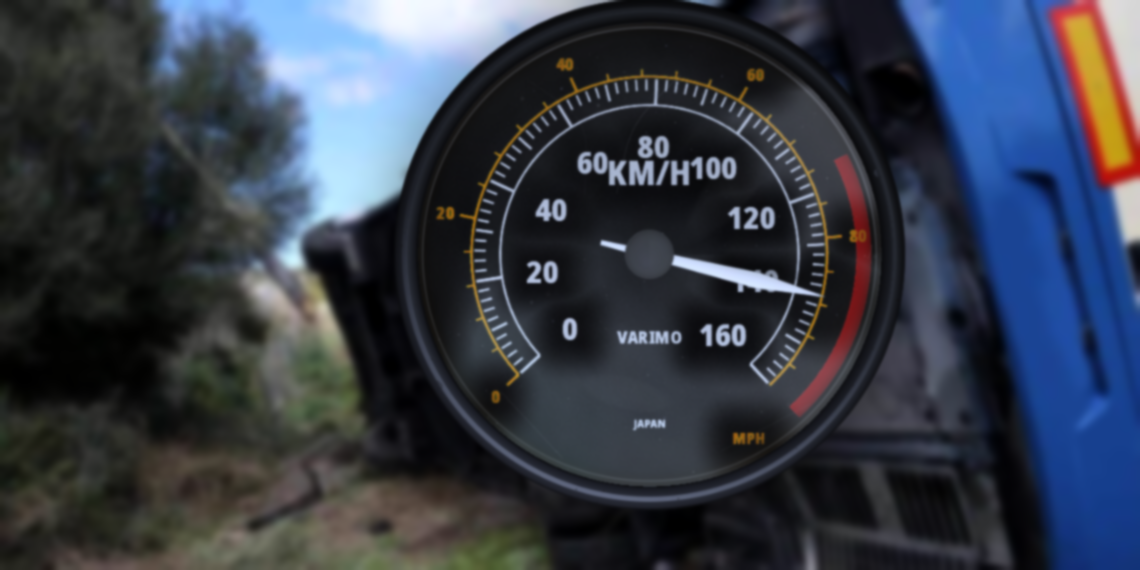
140 km/h
